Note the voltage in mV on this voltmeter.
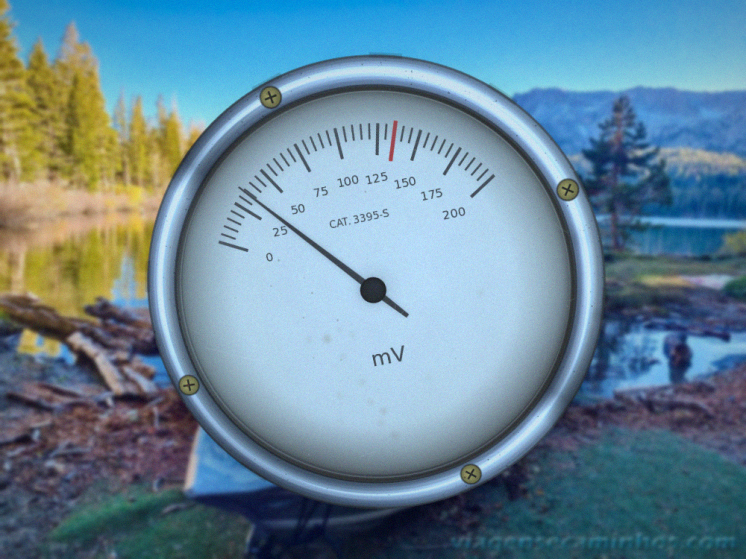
35 mV
